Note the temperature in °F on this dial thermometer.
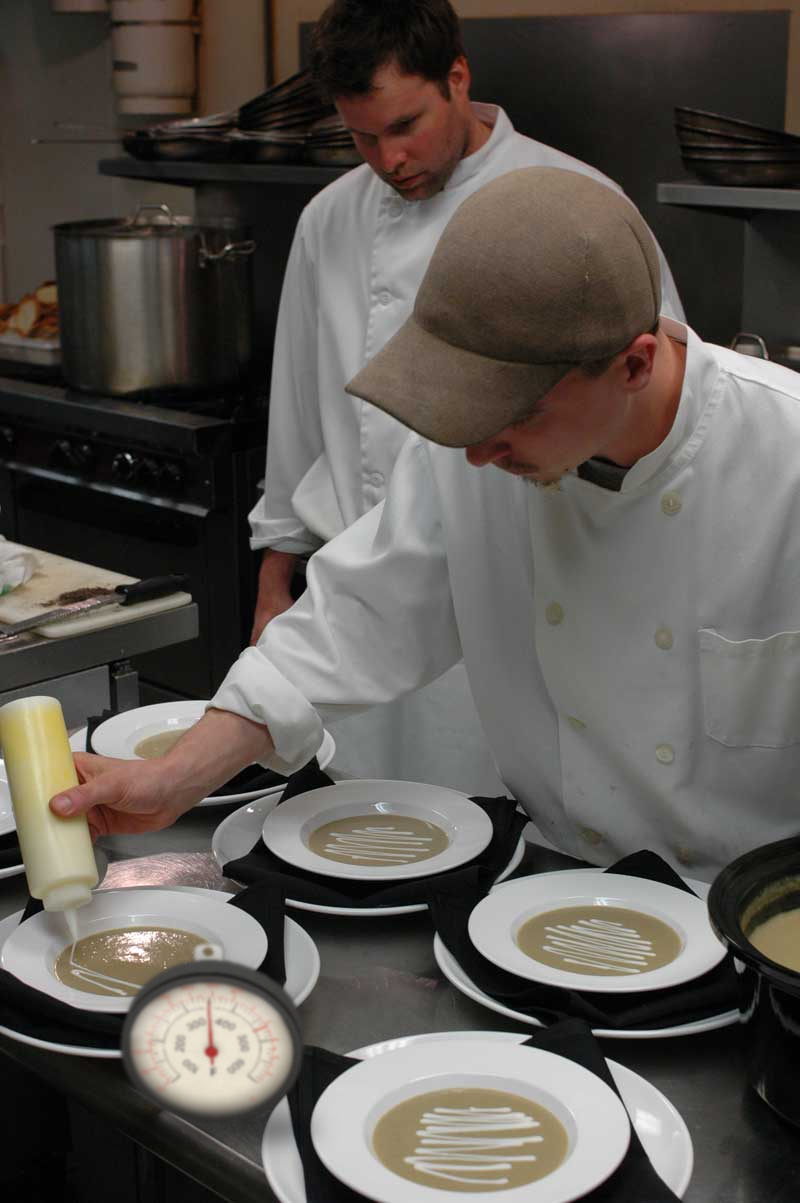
350 °F
